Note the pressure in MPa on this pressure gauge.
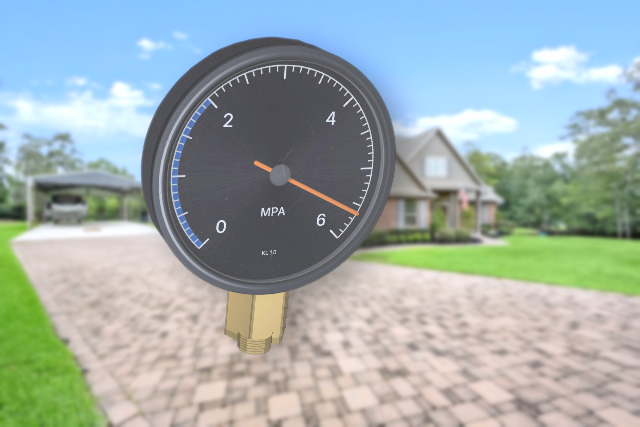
5.6 MPa
